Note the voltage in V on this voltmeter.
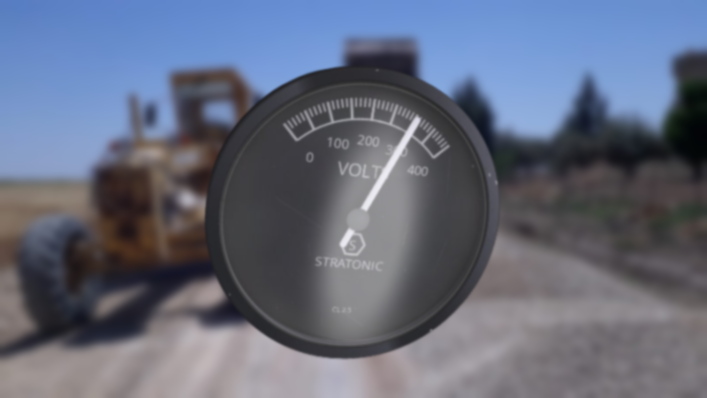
300 V
